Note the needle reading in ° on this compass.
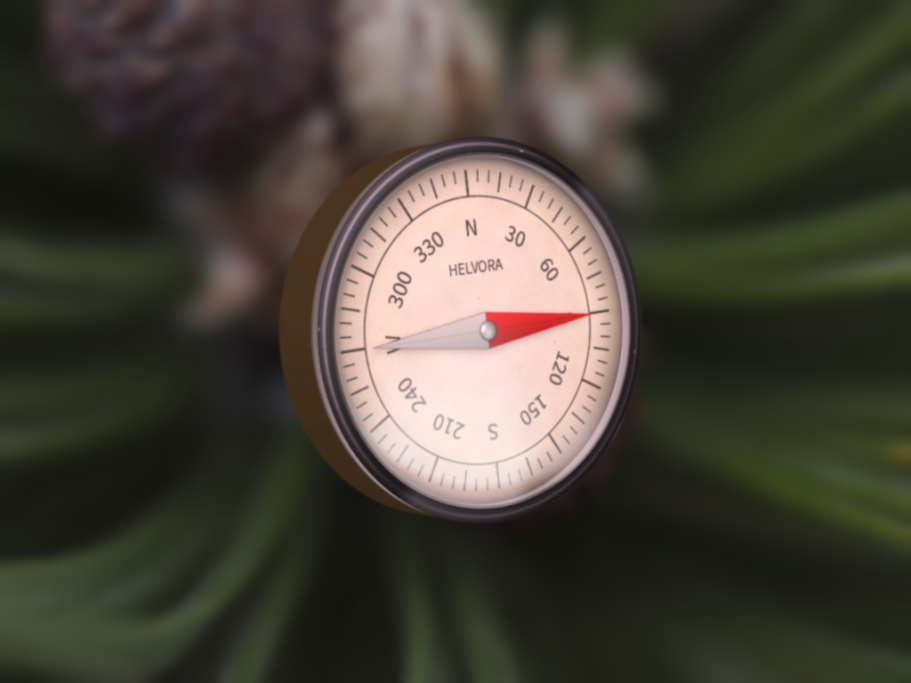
90 °
